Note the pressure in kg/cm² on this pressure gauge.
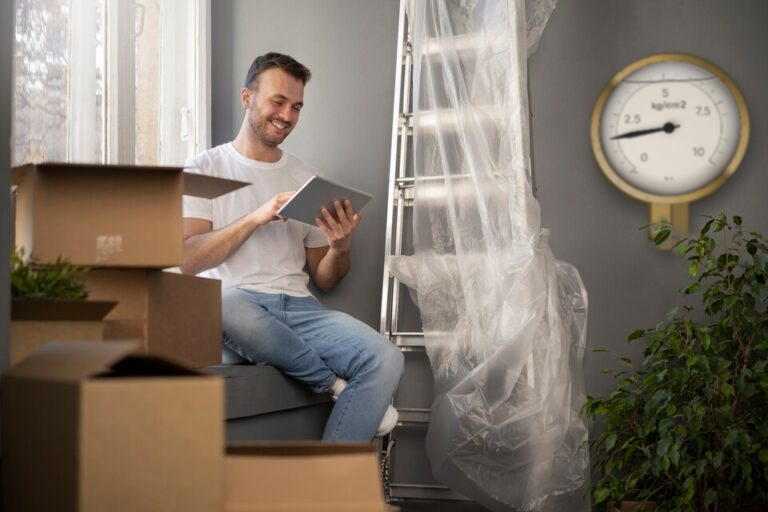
1.5 kg/cm²
